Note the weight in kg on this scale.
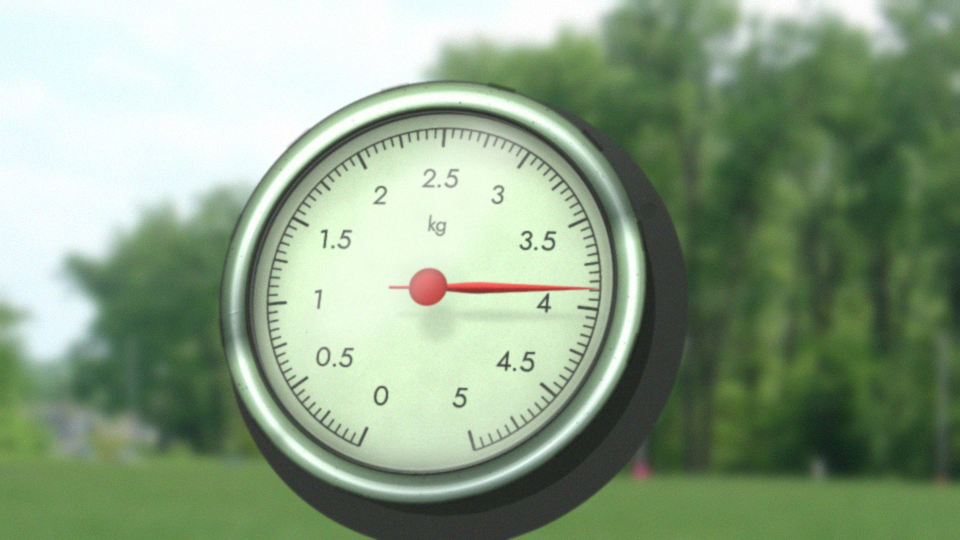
3.9 kg
